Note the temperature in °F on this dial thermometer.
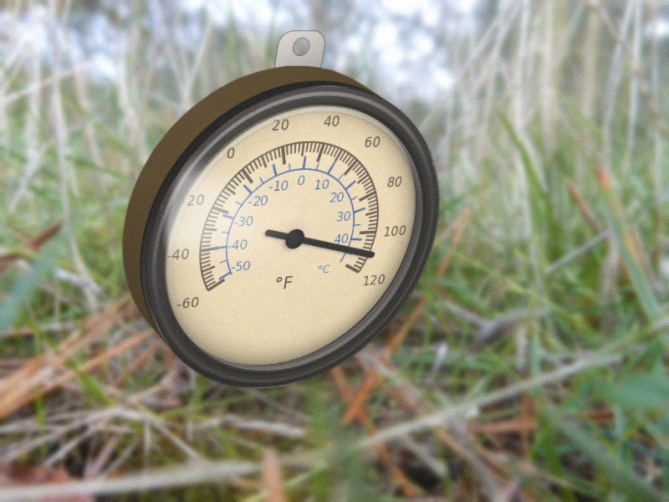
110 °F
